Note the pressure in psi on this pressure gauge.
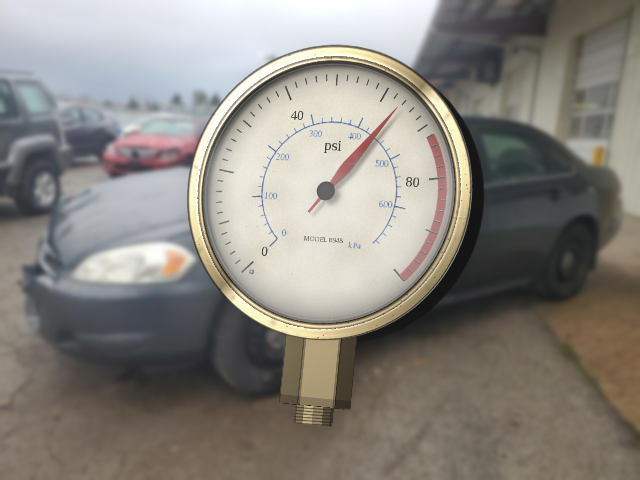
64 psi
